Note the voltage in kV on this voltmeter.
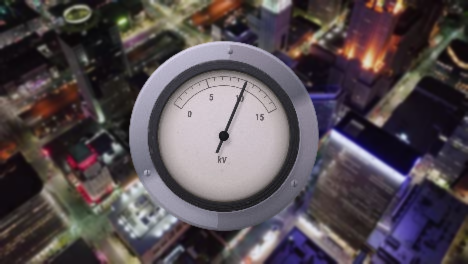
10 kV
